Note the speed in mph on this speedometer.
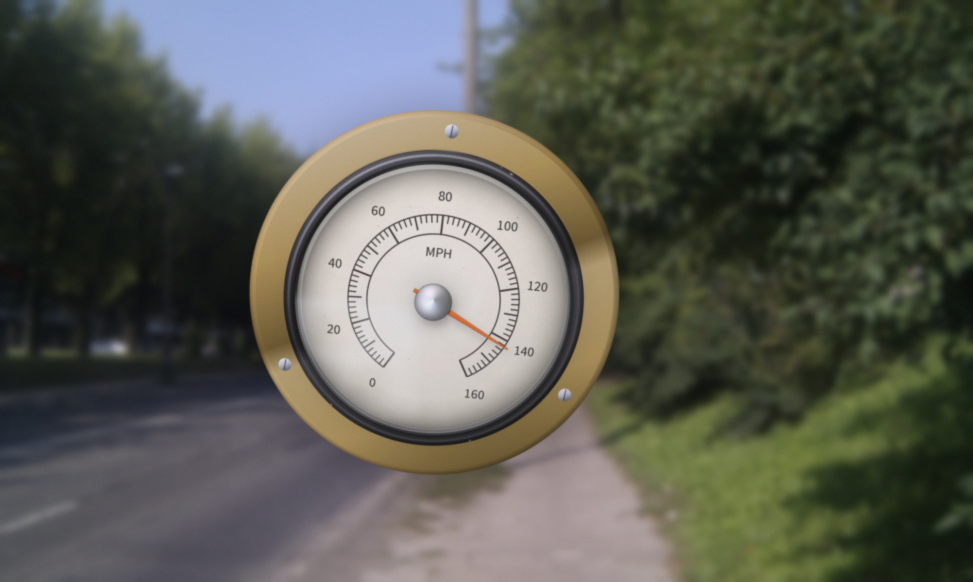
142 mph
